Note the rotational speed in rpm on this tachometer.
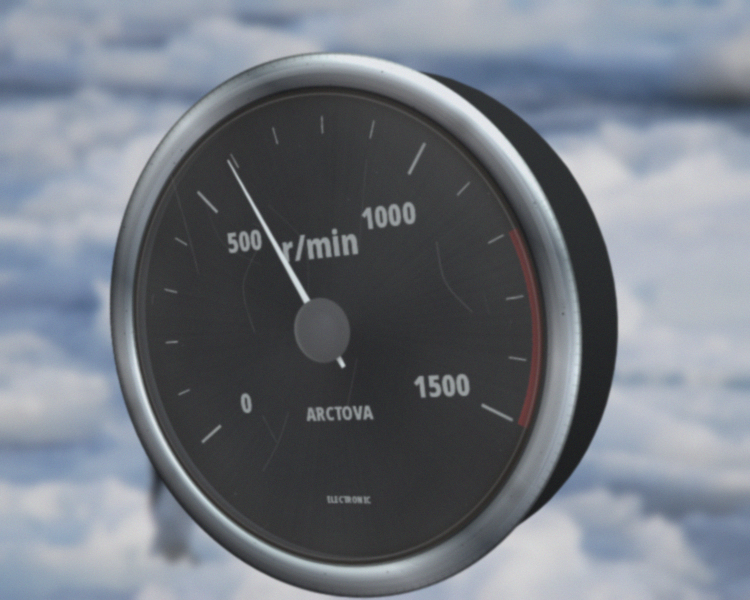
600 rpm
